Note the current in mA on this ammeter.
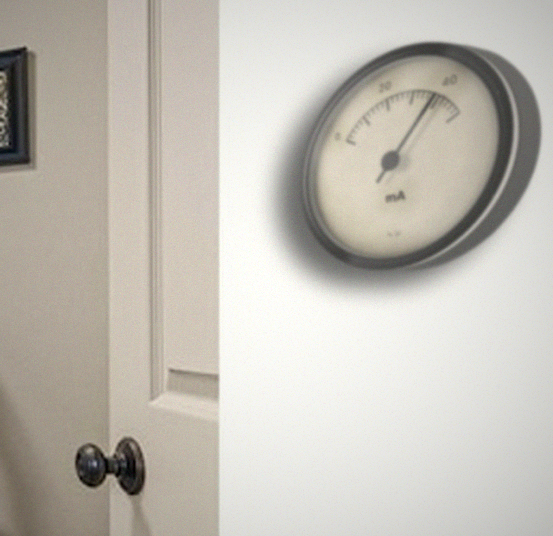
40 mA
